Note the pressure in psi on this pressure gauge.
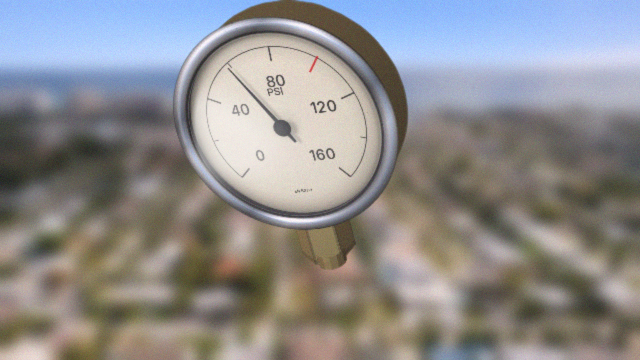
60 psi
